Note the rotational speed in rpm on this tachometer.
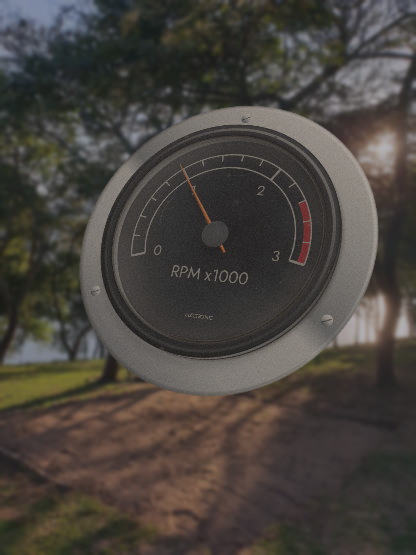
1000 rpm
